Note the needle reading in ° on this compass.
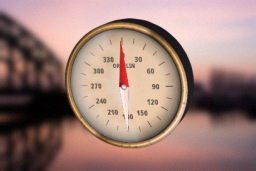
0 °
